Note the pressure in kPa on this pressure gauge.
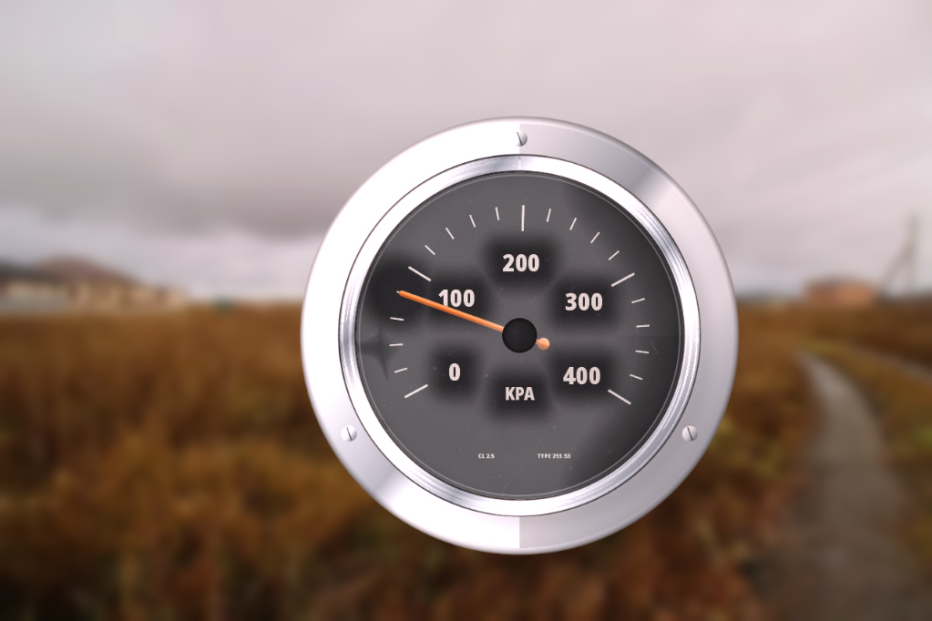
80 kPa
